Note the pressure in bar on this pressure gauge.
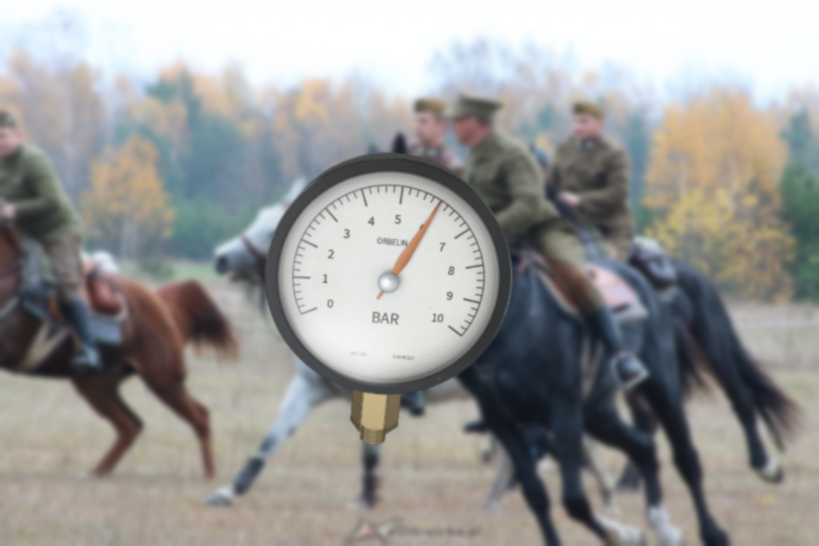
6 bar
